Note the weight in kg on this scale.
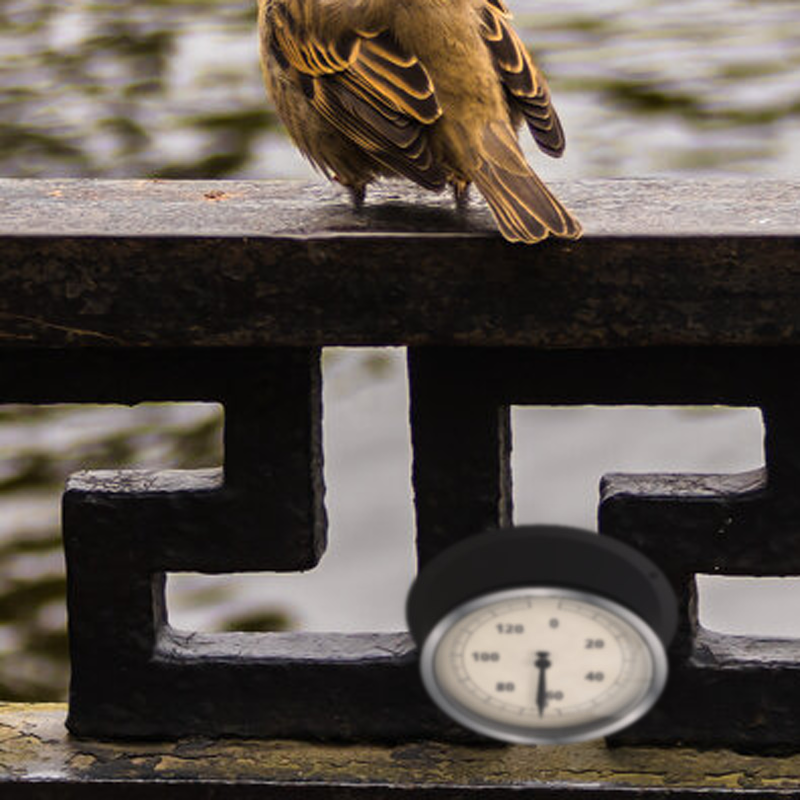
65 kg
